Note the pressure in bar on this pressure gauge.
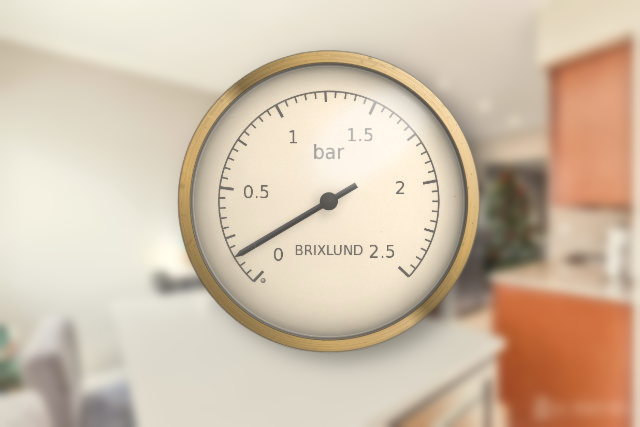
0.15 bar
